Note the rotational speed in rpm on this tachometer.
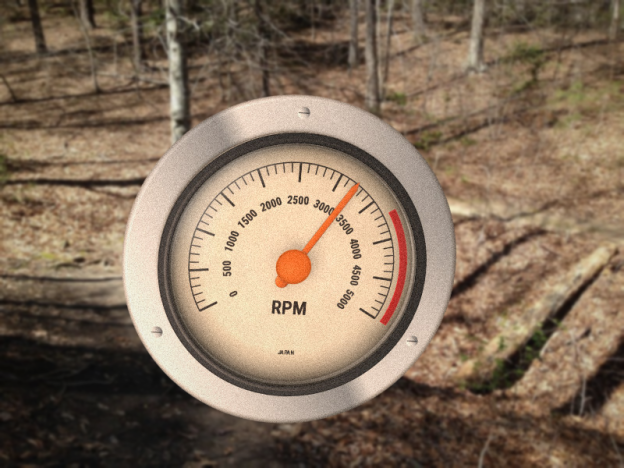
3200 rpm
